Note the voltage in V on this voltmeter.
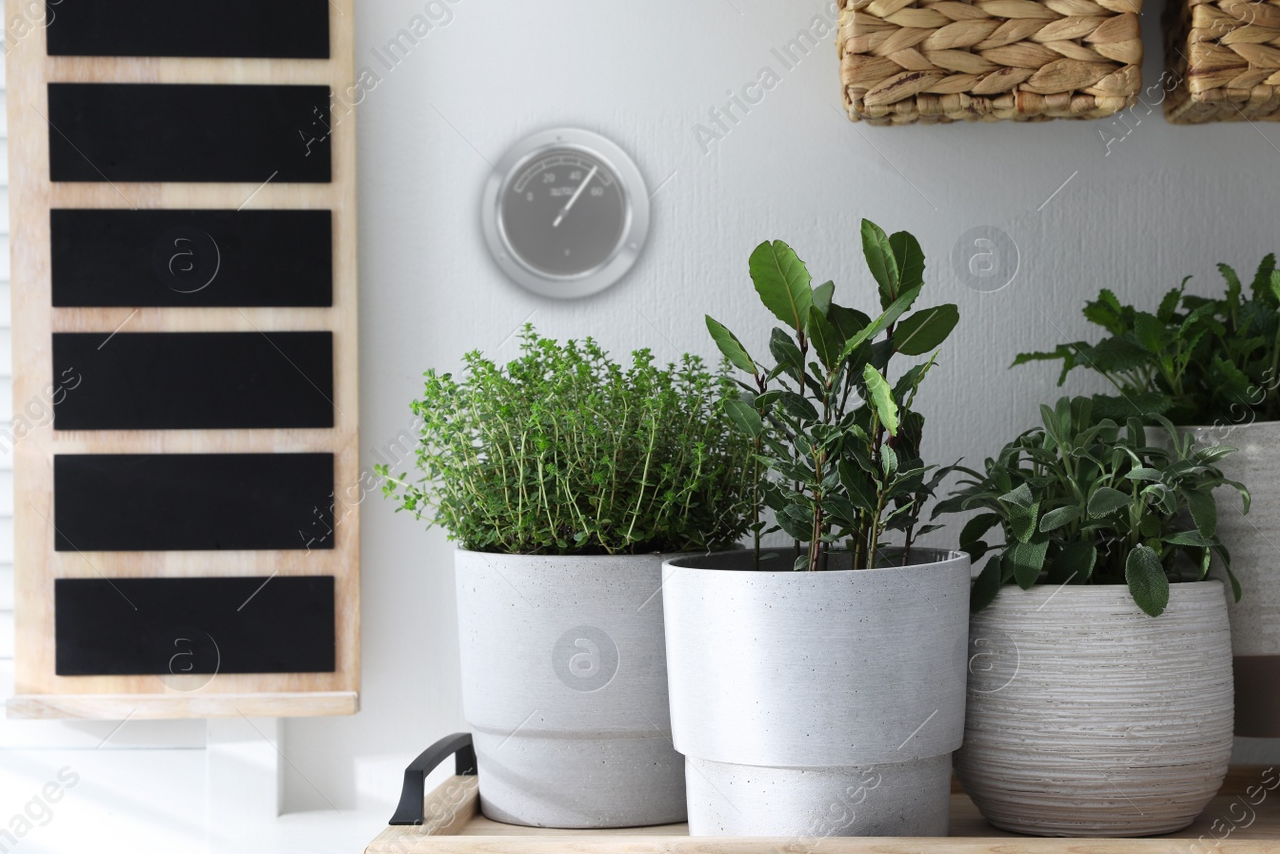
50 V
